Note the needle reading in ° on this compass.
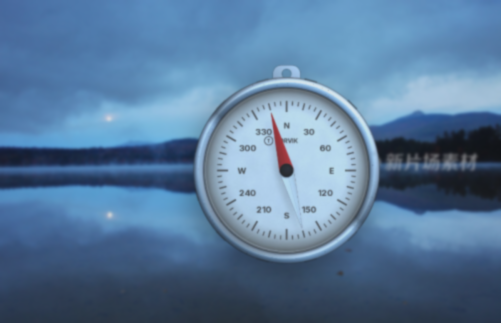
345 °
